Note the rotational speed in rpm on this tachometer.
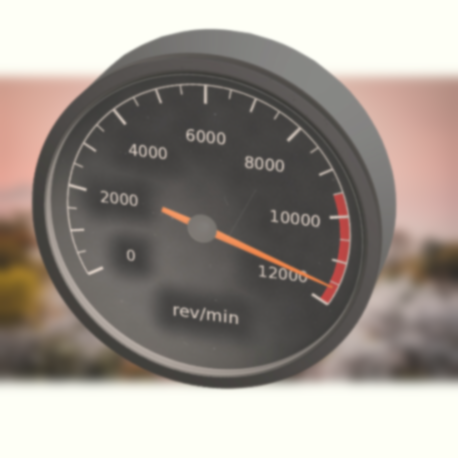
11500 rpm
